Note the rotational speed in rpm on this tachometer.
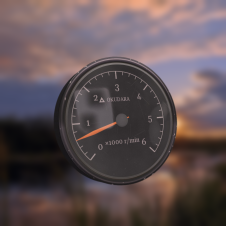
600 rpm
